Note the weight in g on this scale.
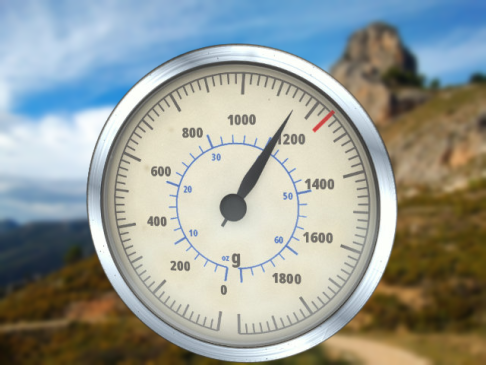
1160 g
